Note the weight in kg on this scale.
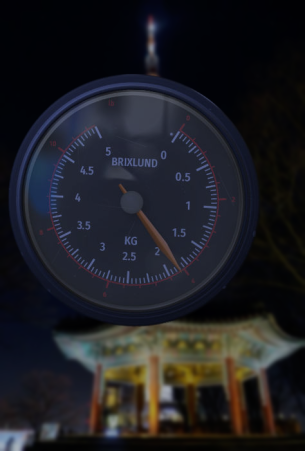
1.85 kg
